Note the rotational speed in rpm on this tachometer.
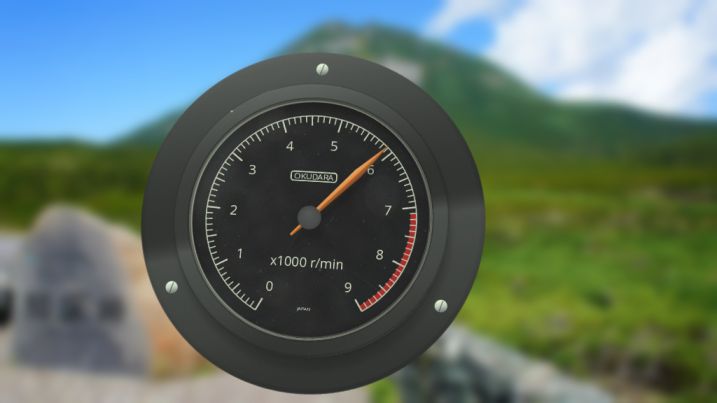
5900 rpm
